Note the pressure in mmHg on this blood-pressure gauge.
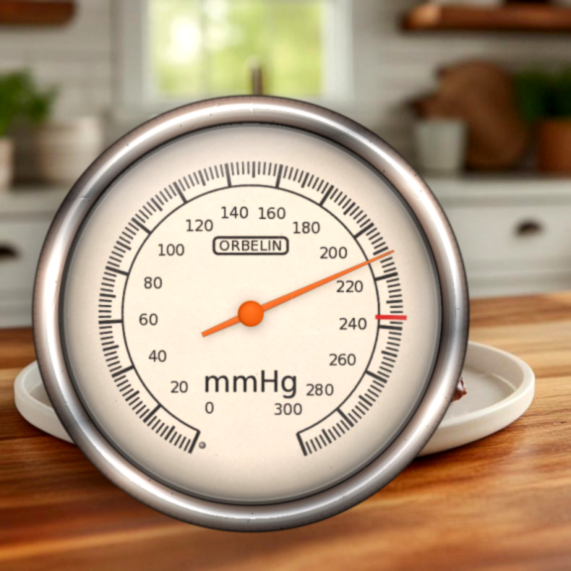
212 mmHg
